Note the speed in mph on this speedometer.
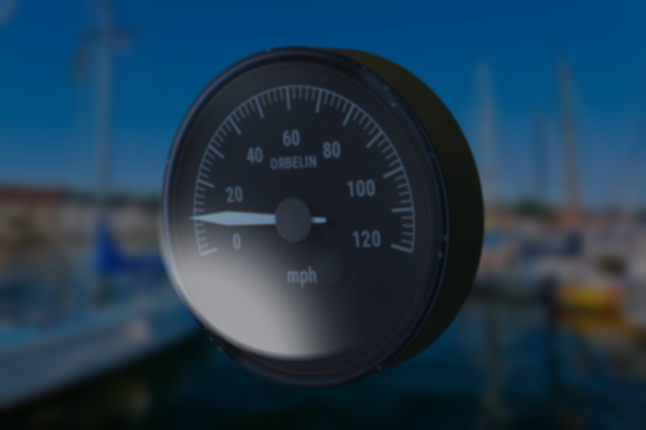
10 mph
